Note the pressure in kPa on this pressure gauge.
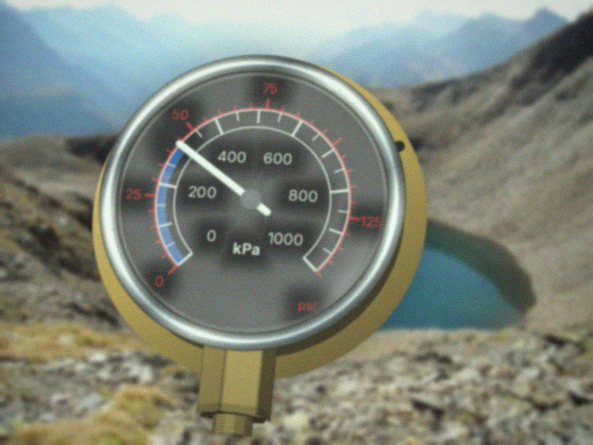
300 kPa
